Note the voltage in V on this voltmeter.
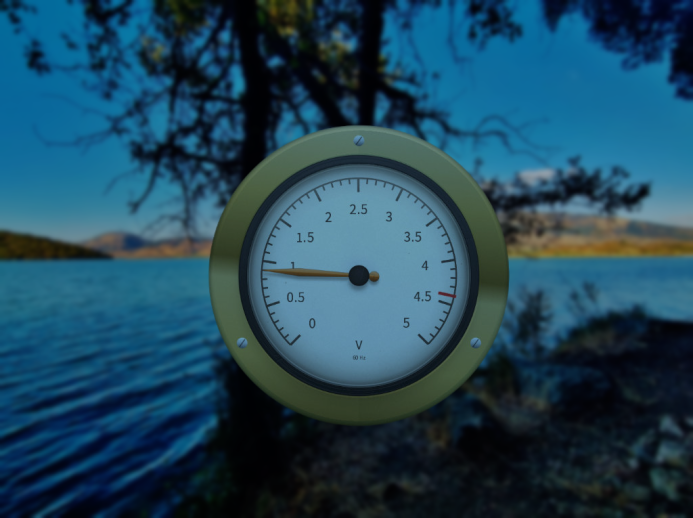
0.9 V
